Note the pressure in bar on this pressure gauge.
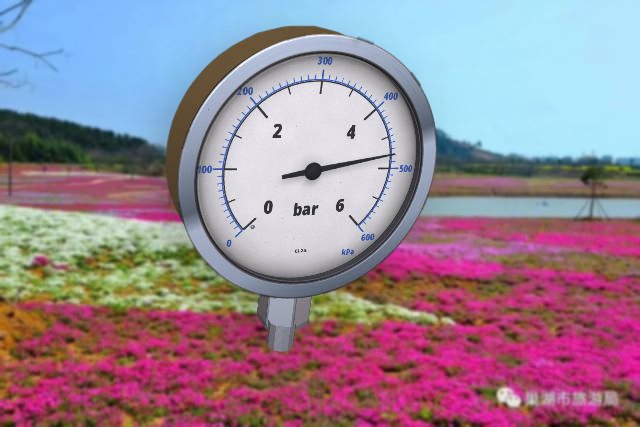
4.75 bar
